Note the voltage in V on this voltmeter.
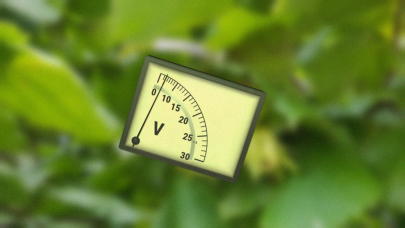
5 V
